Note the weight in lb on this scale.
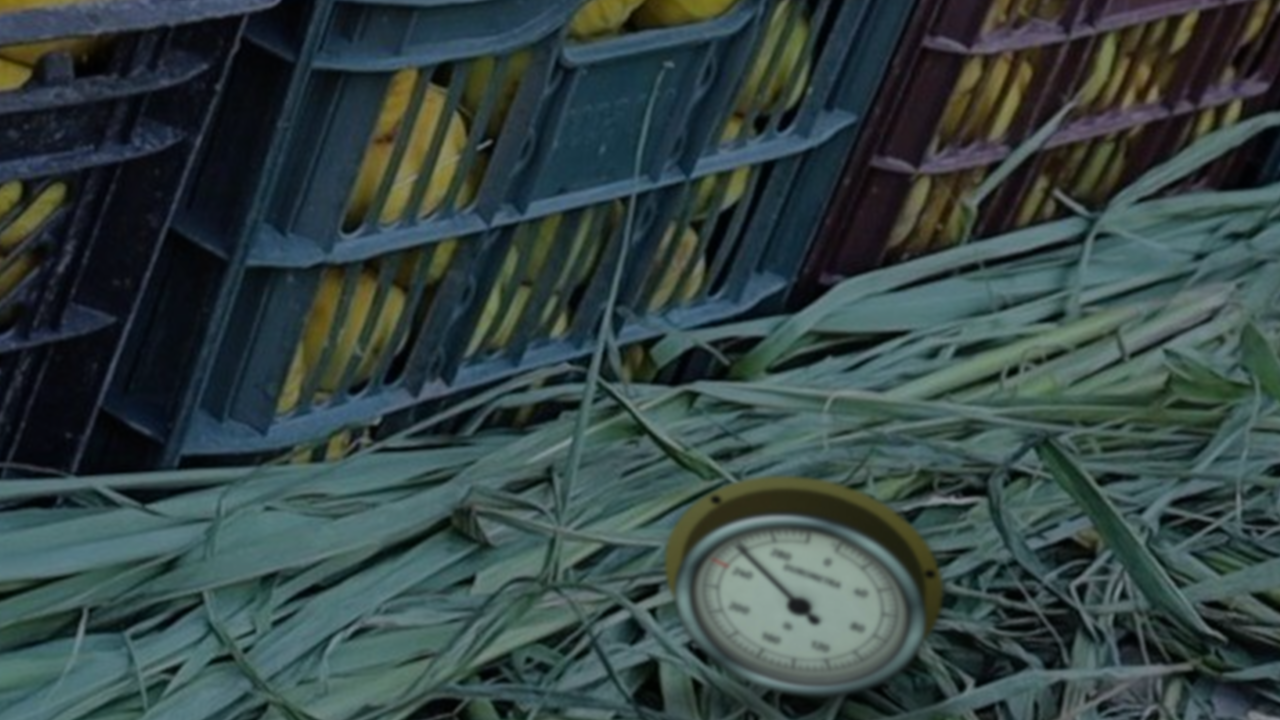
260 lb
